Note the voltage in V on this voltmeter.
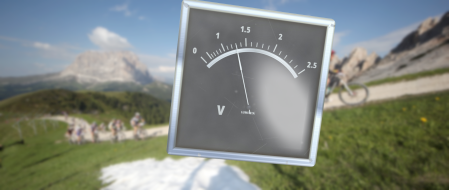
1.3 V
